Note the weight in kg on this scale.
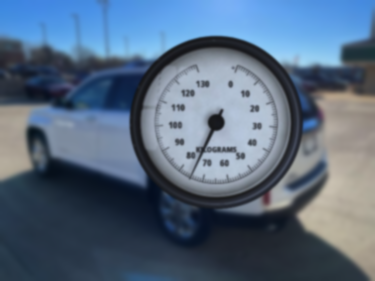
75 kg
